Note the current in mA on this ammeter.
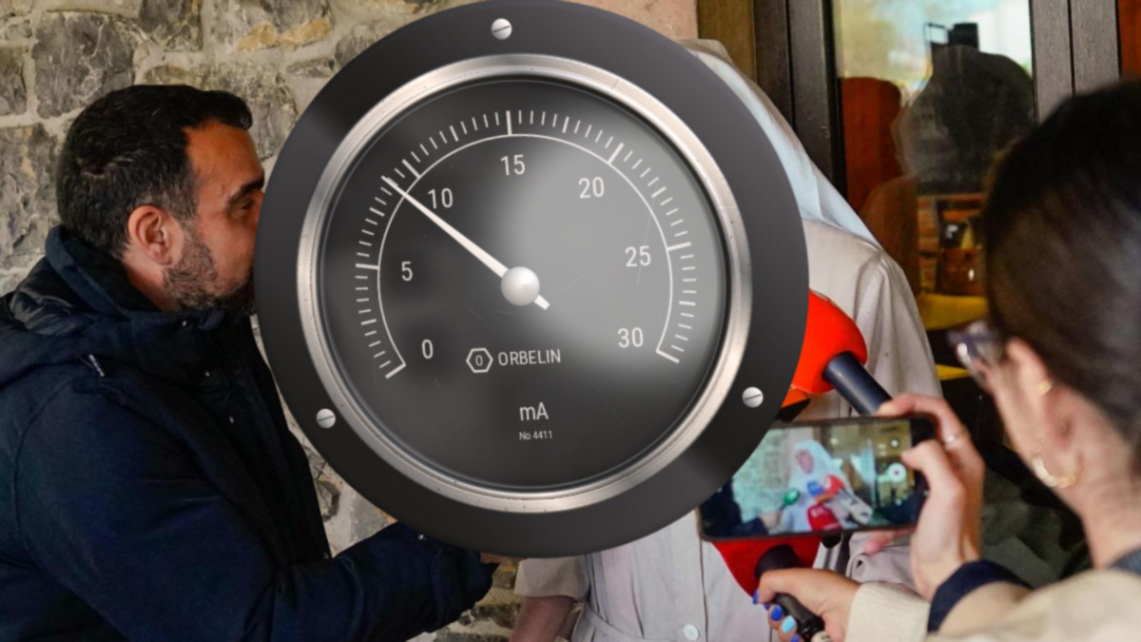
9 mA
